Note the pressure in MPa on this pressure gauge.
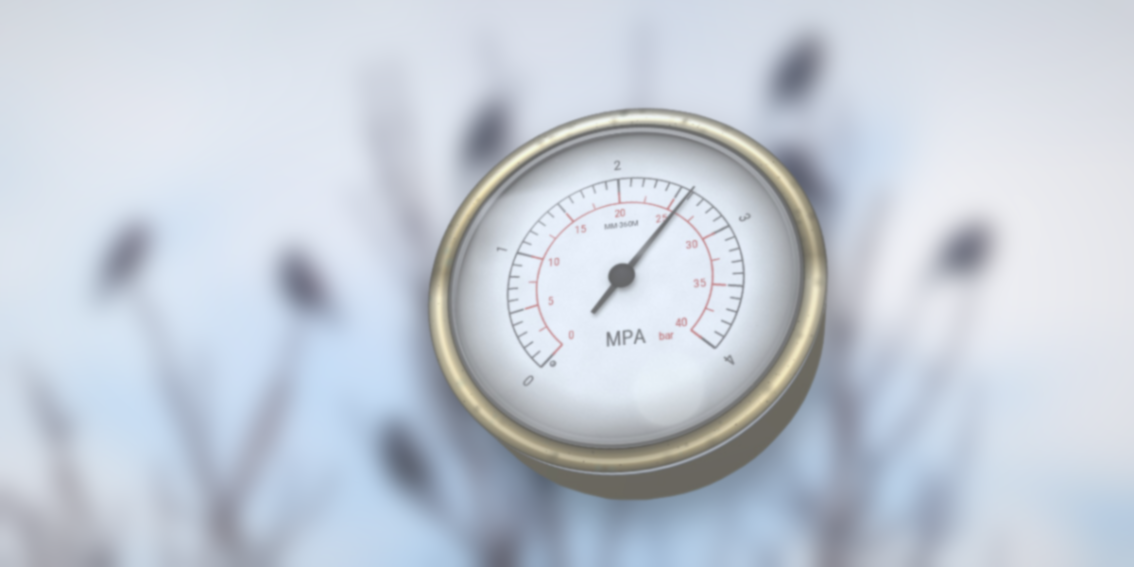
2.6 MPa
